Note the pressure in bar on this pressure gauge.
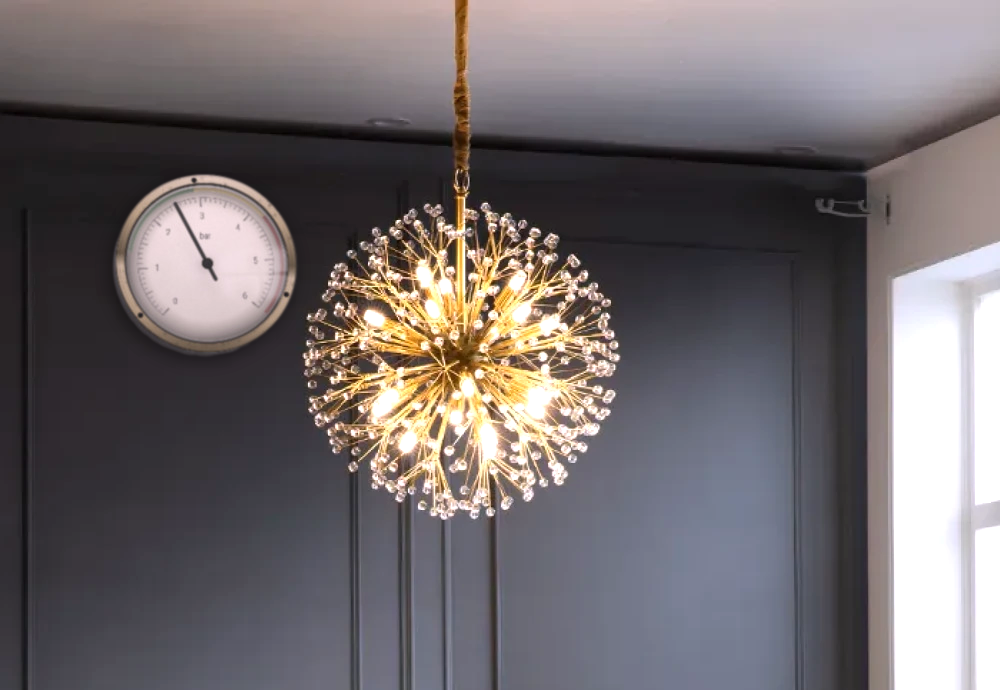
2.5 bar
